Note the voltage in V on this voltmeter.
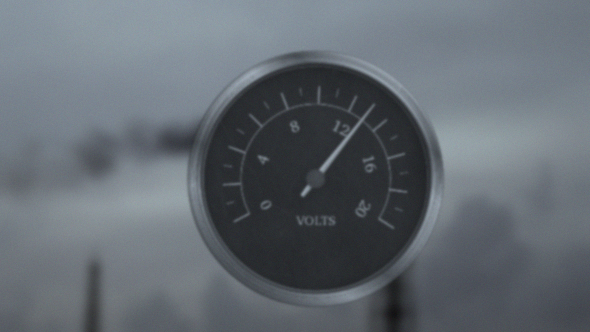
13 V
